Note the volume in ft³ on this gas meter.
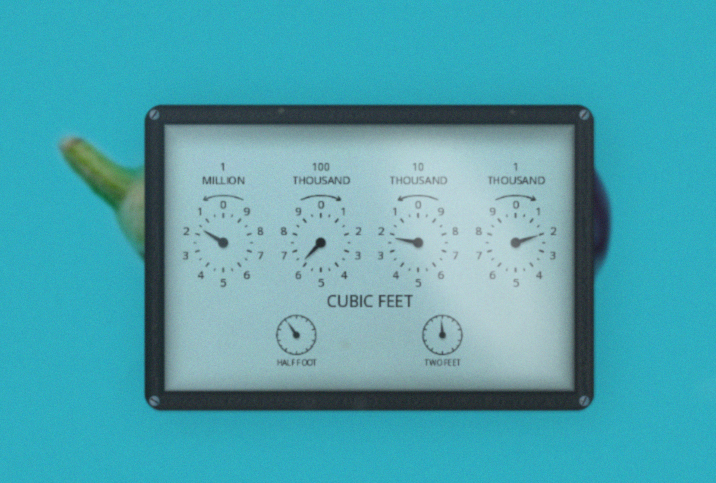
162200 ft³
